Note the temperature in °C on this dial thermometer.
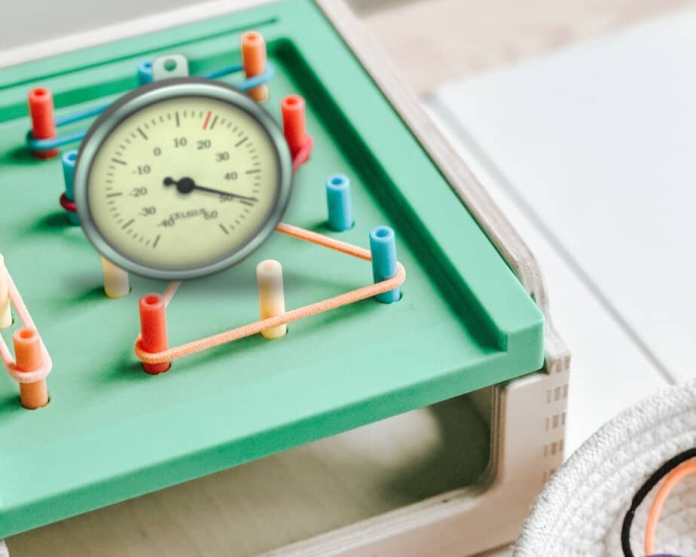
48 °C
